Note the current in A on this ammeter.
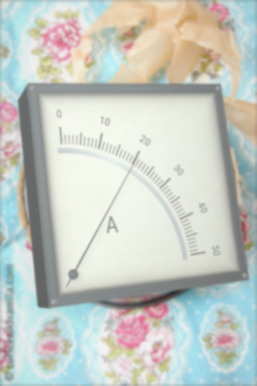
20 A
